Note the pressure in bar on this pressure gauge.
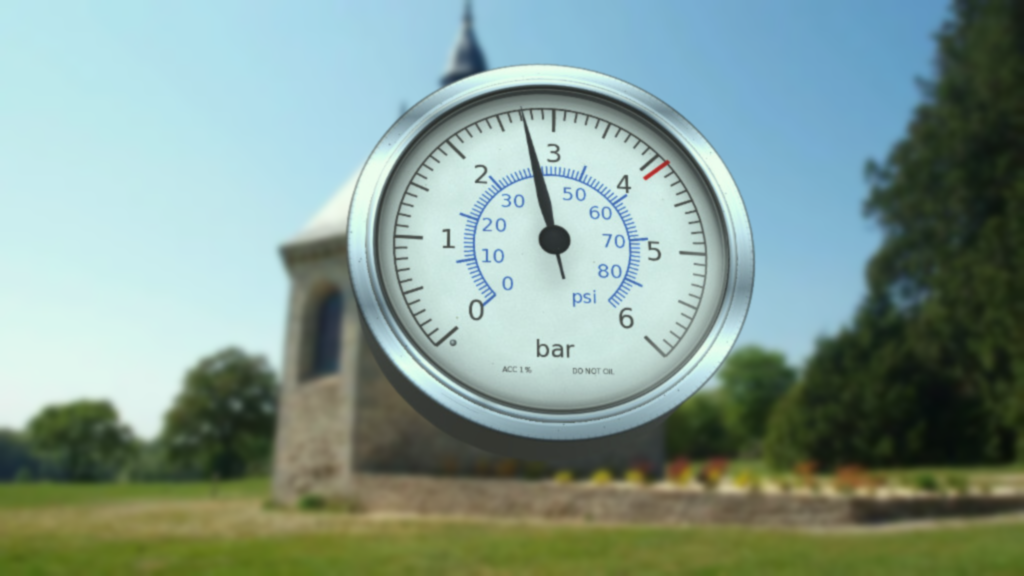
2.7 bar
